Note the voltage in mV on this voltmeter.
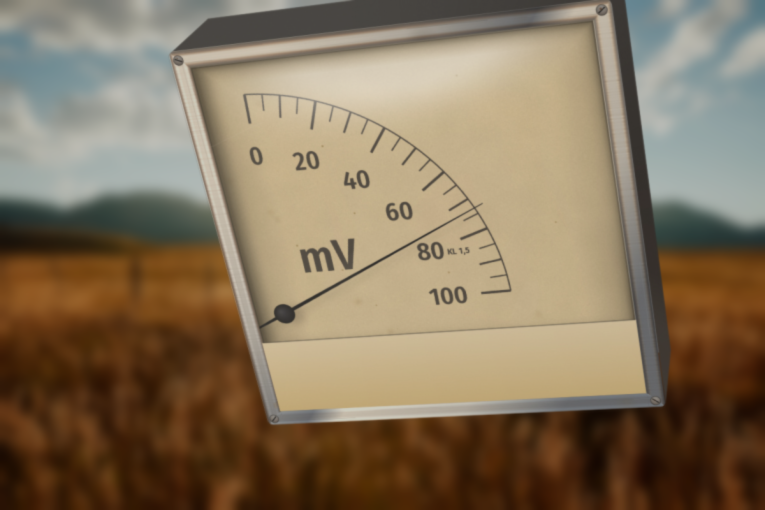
72.5 mV
